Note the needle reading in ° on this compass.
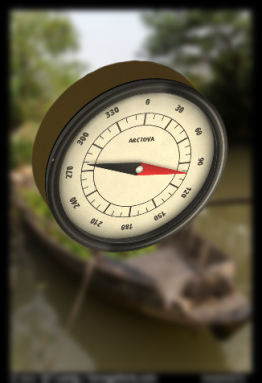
100 °
